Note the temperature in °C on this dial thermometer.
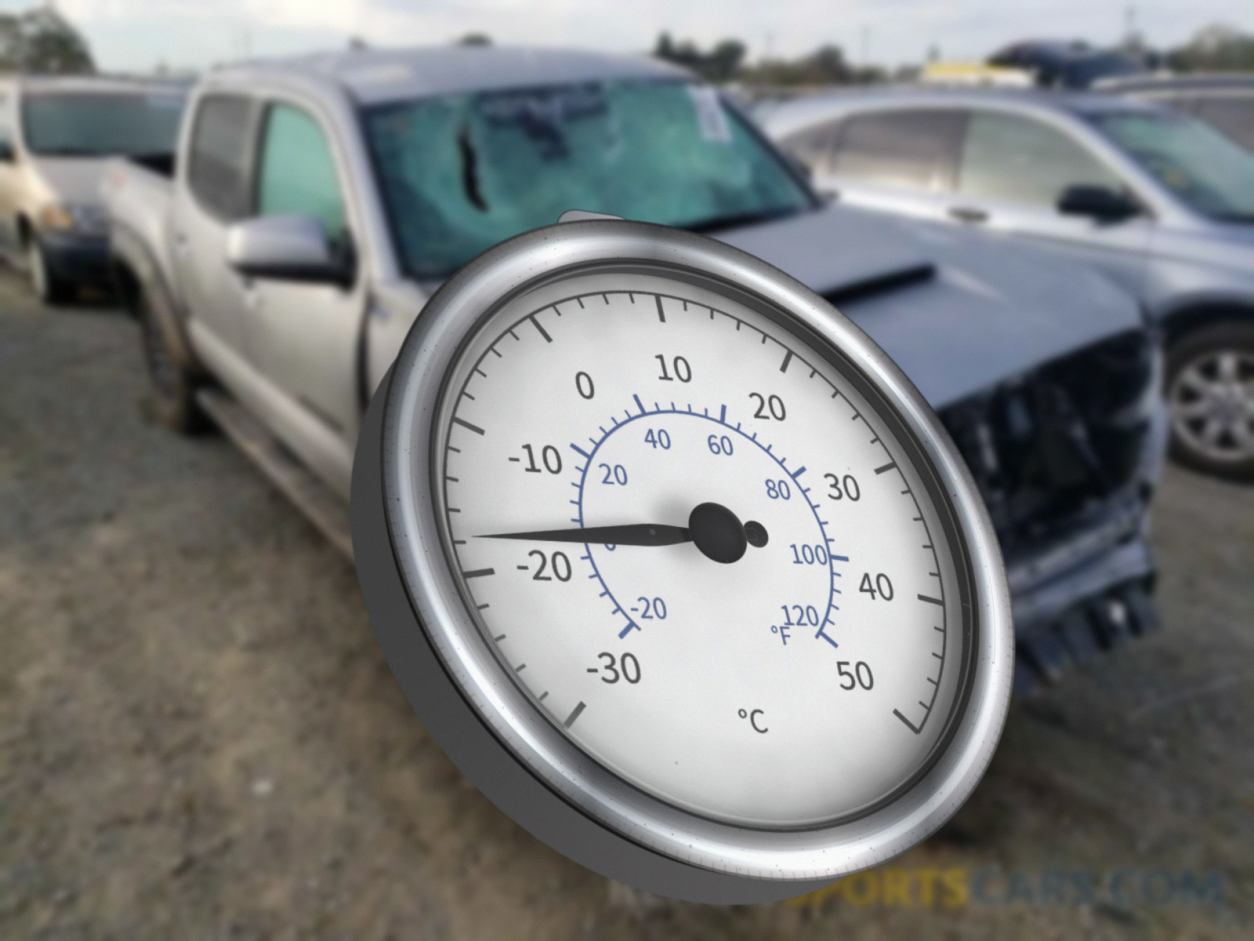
-18 °C
